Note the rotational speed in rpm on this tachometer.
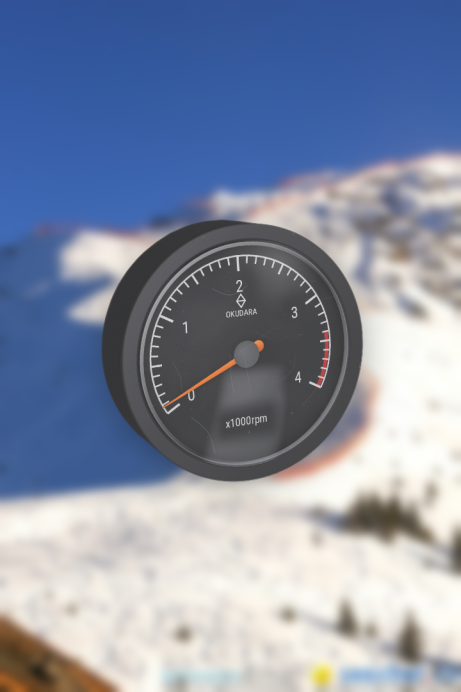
100 rpm
